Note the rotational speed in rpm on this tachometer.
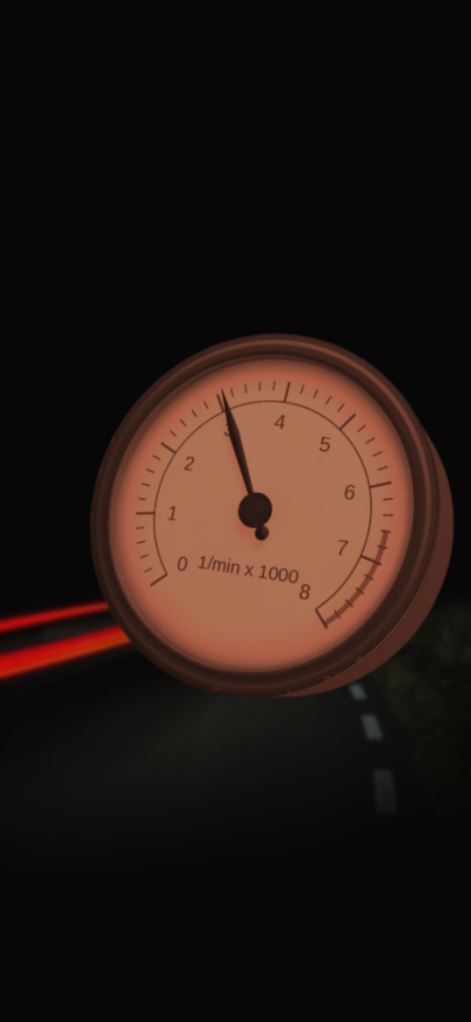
3100 rpm
